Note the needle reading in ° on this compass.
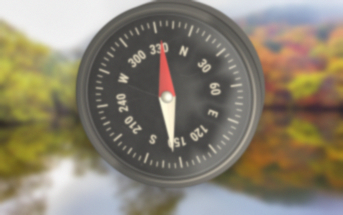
335 °
